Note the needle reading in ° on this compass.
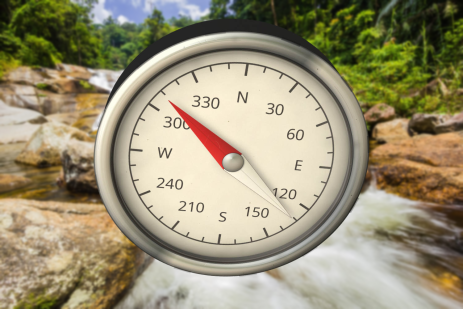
310 °
